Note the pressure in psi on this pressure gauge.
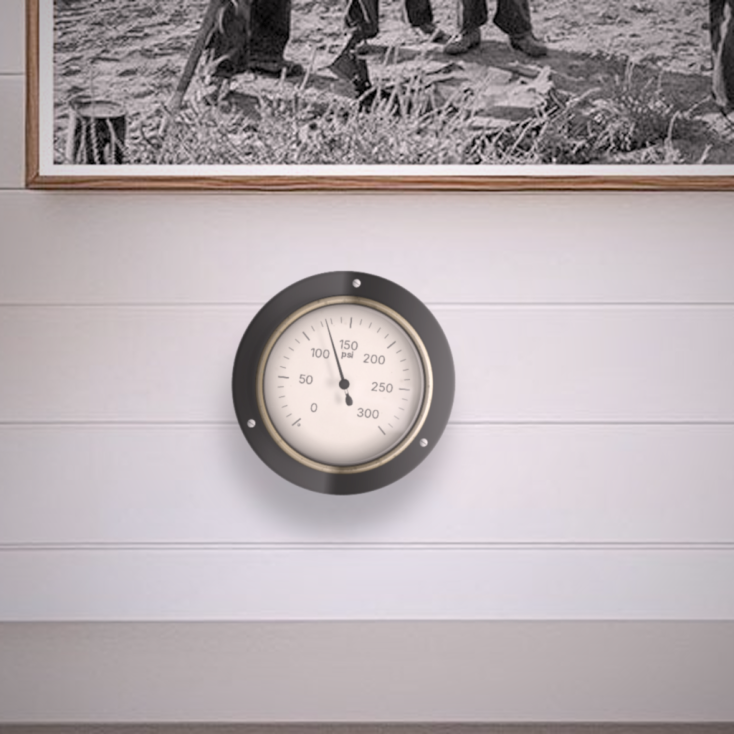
125 psi
